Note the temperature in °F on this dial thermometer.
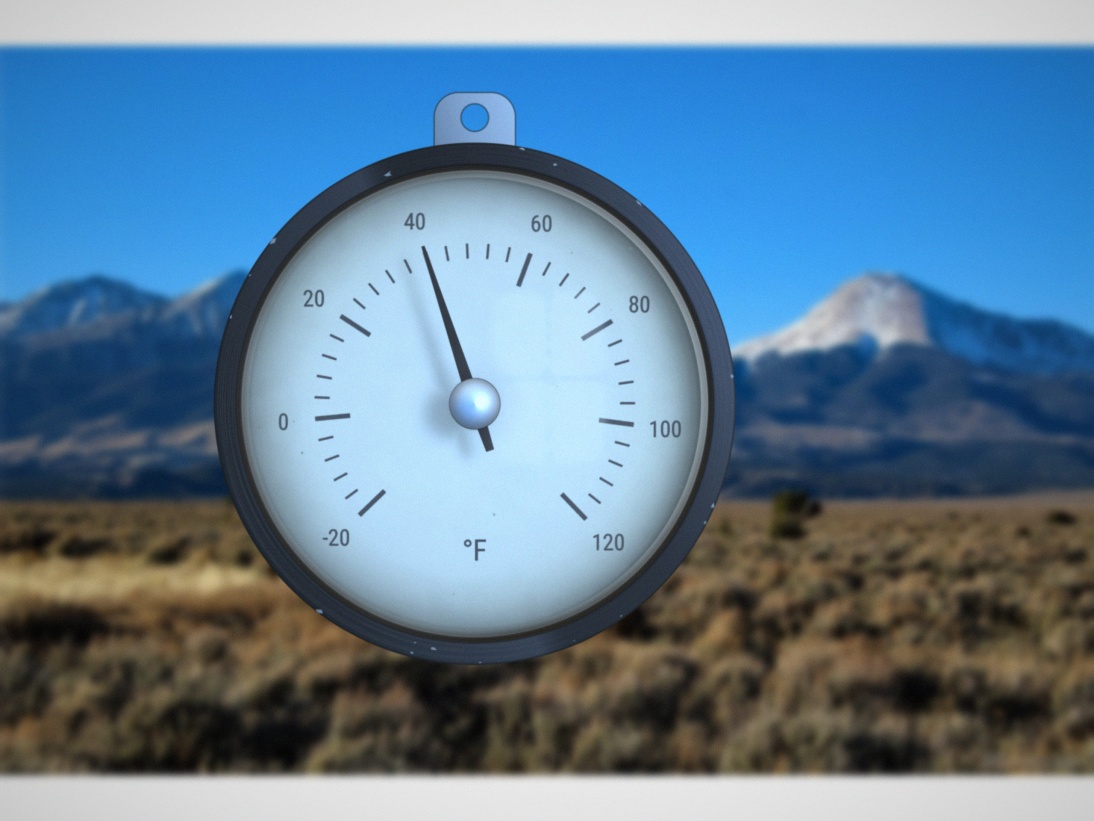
40 °F
